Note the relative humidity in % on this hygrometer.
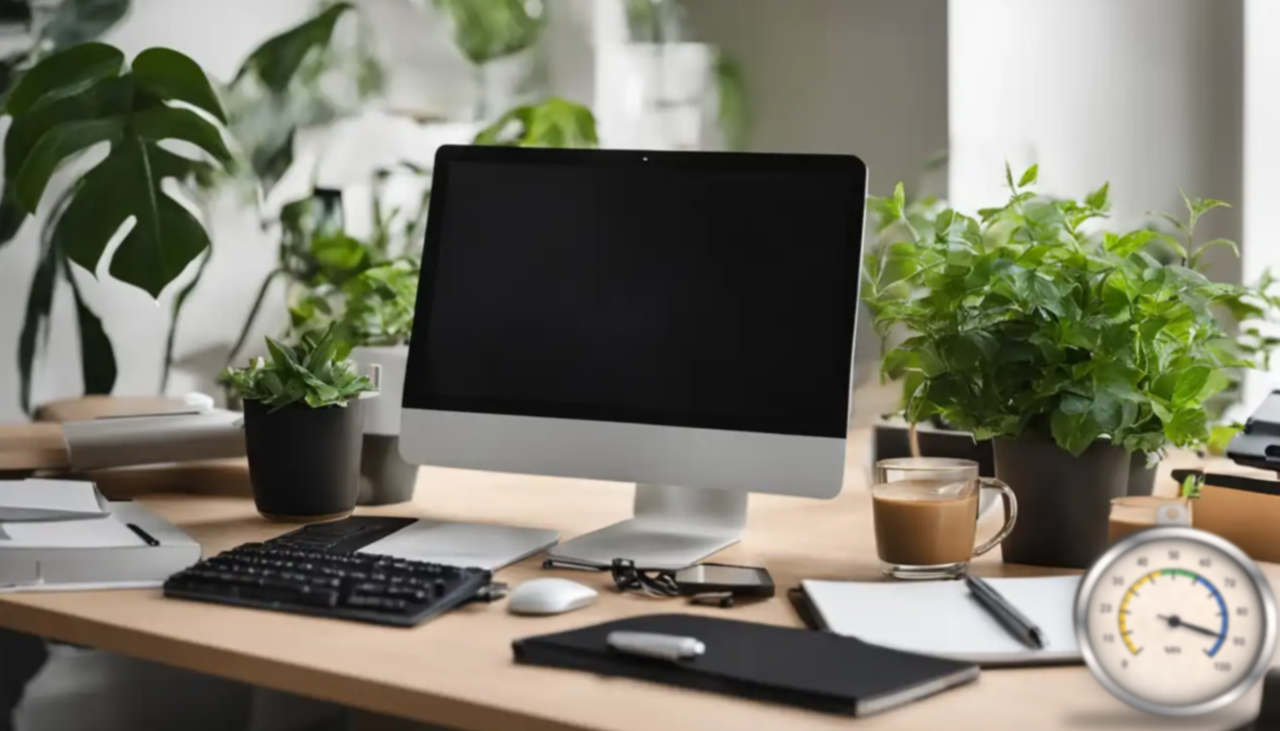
90 %
